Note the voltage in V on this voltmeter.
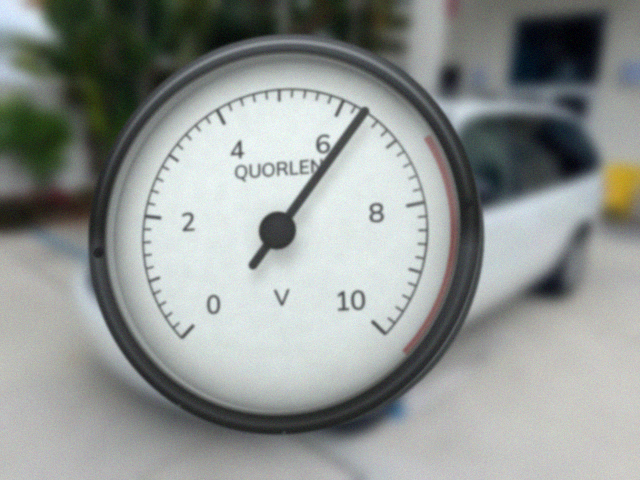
6.4 V
